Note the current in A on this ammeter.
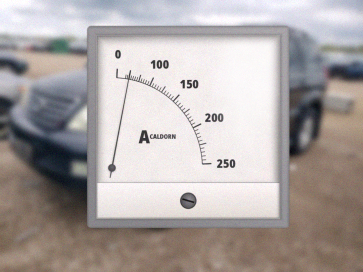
50 A
